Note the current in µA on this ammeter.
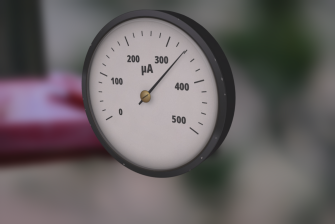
340 µA
